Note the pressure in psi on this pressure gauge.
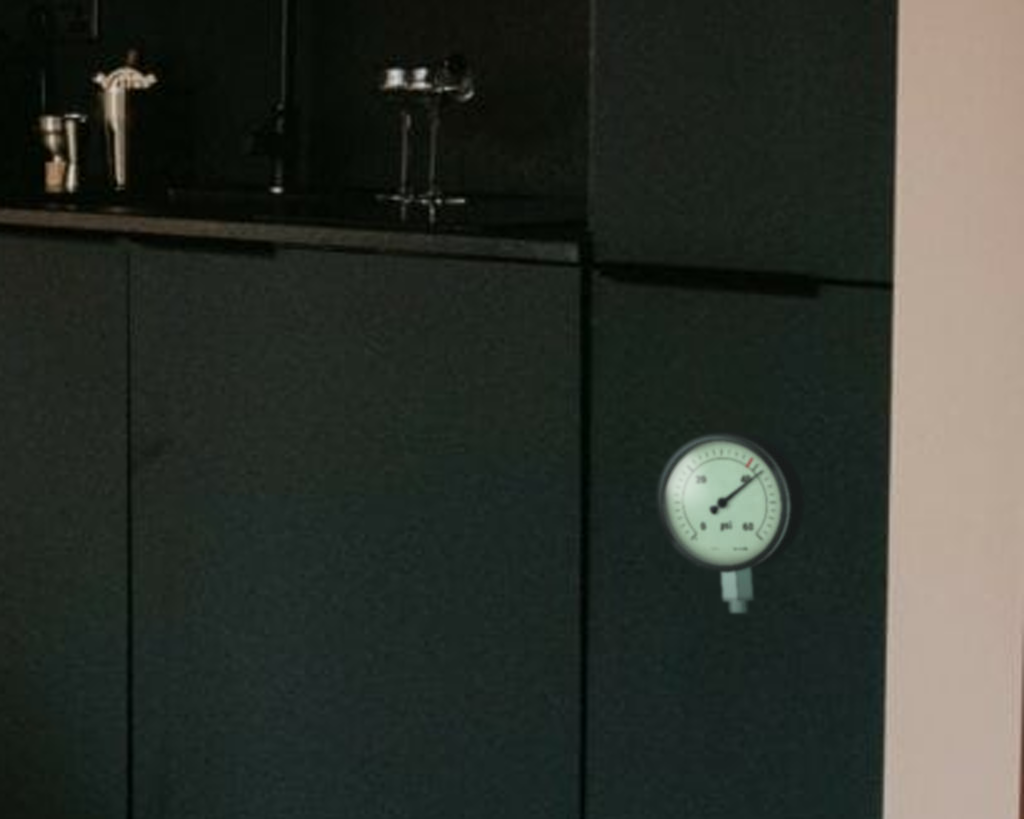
42 psi
